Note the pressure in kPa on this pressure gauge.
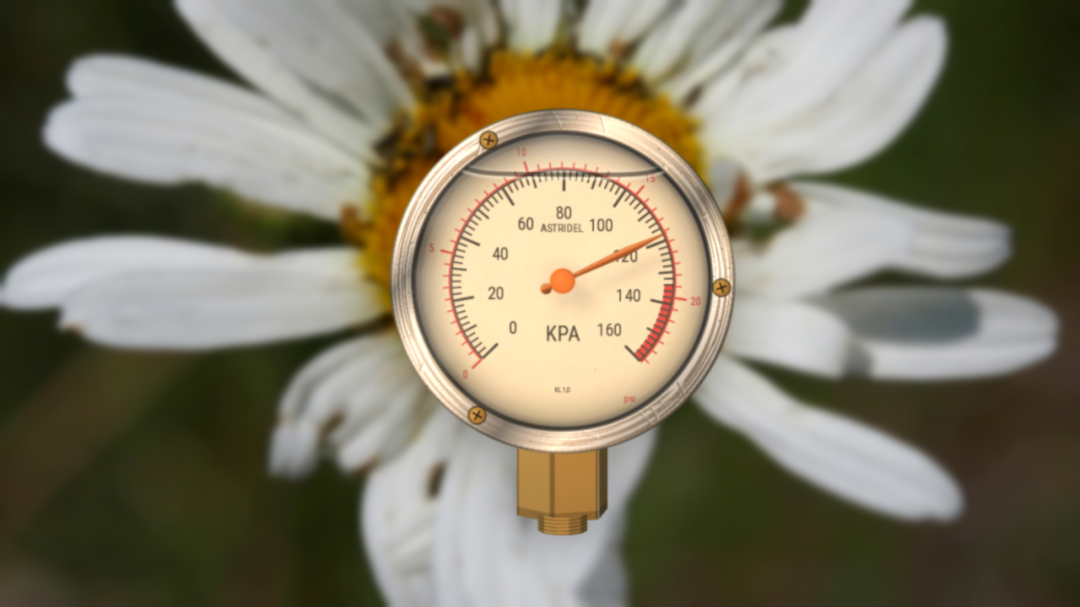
118 kPa
